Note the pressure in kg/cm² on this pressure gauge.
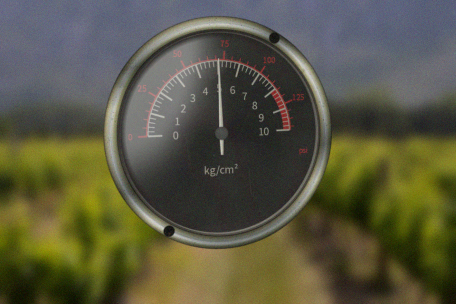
5 kg/cm²
